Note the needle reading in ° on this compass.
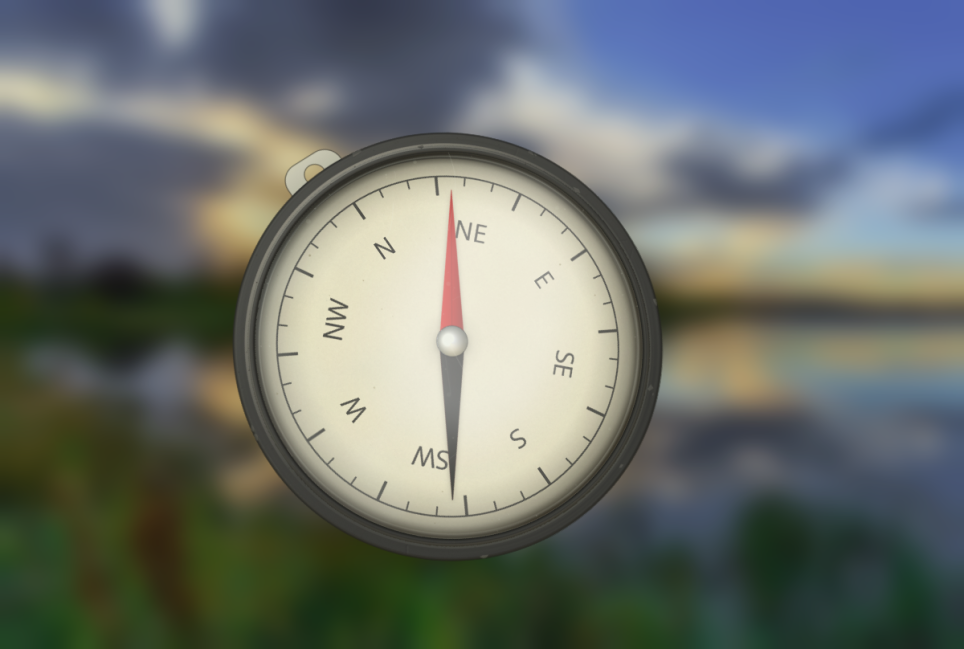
35 °
